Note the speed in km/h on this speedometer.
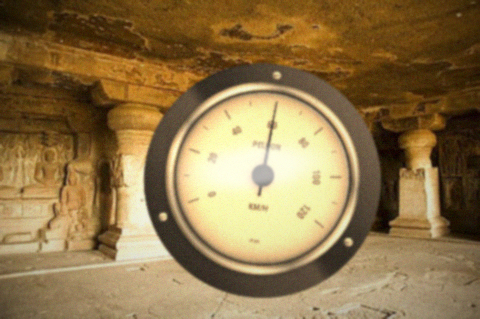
60 km/h
